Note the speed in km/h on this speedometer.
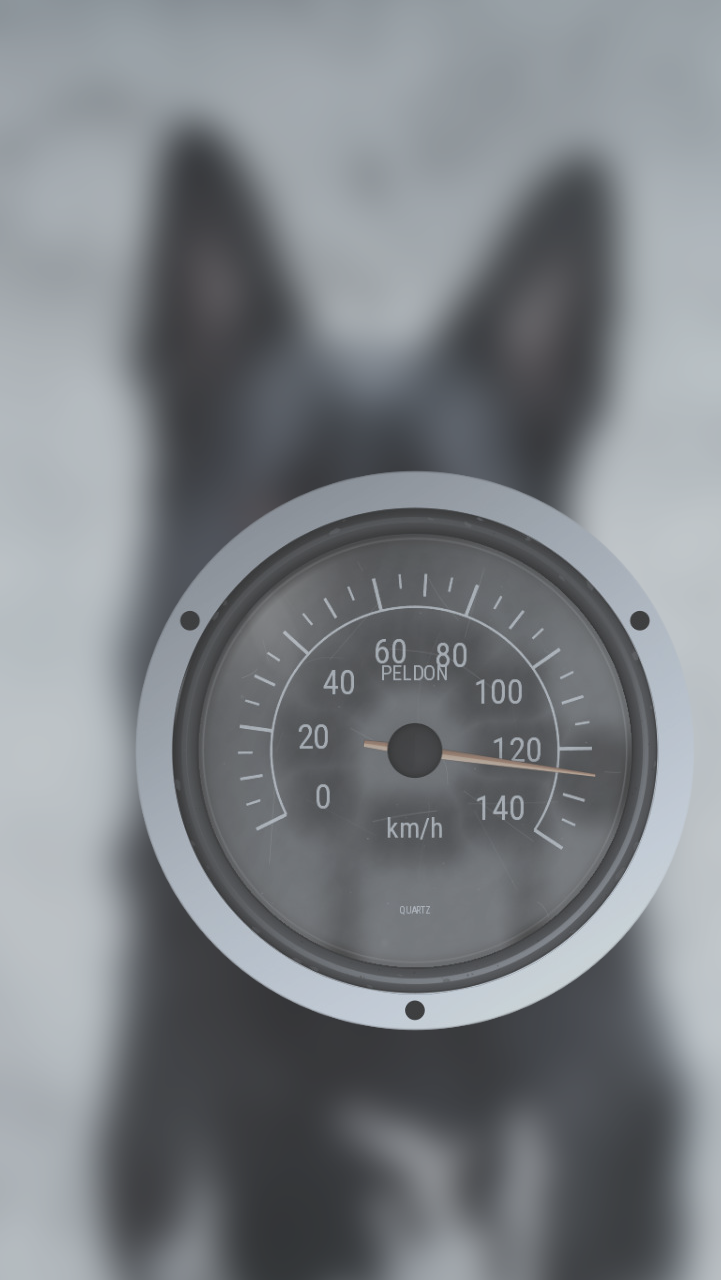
125 km/h
